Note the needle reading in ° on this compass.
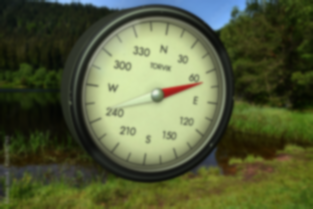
67.5 °
